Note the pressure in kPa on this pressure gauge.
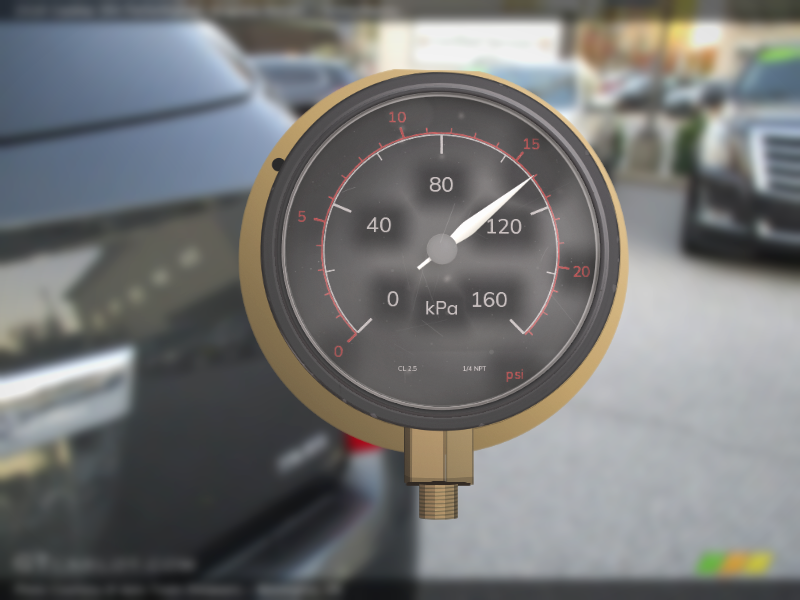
110 kPa
